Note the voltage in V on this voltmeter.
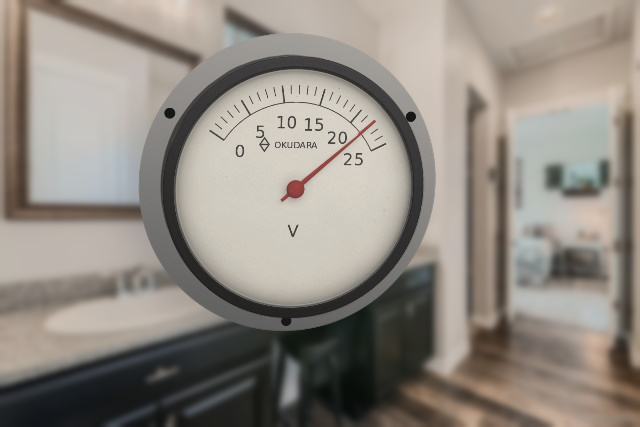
22 V
